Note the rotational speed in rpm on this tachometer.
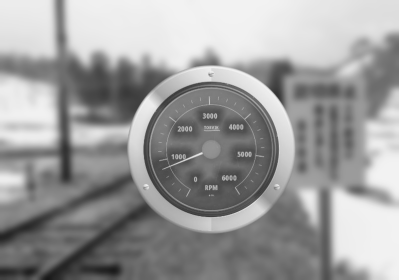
800 rpm
